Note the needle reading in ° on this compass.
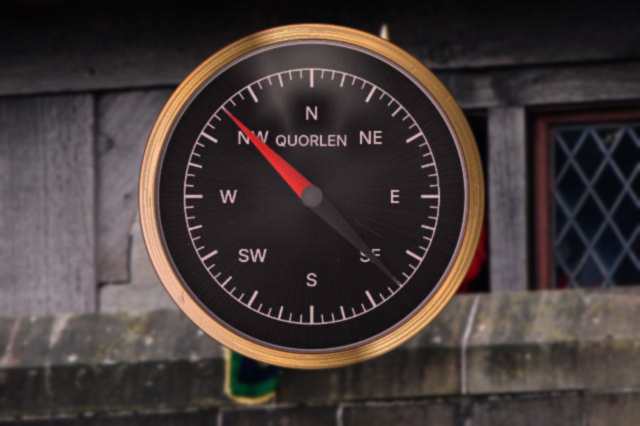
315 °
